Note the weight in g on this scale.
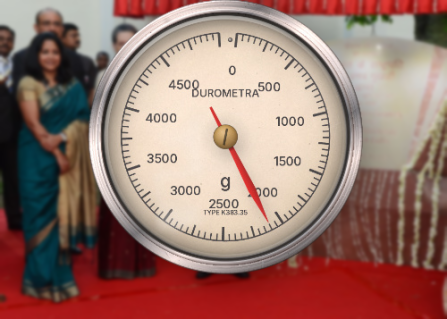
2100 g
